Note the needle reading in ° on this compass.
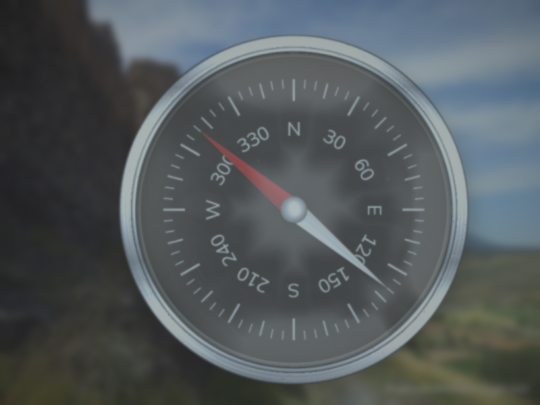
310 °
